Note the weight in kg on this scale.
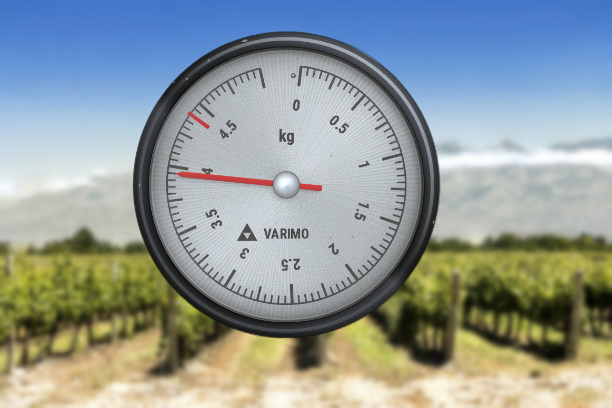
3.95 kg
